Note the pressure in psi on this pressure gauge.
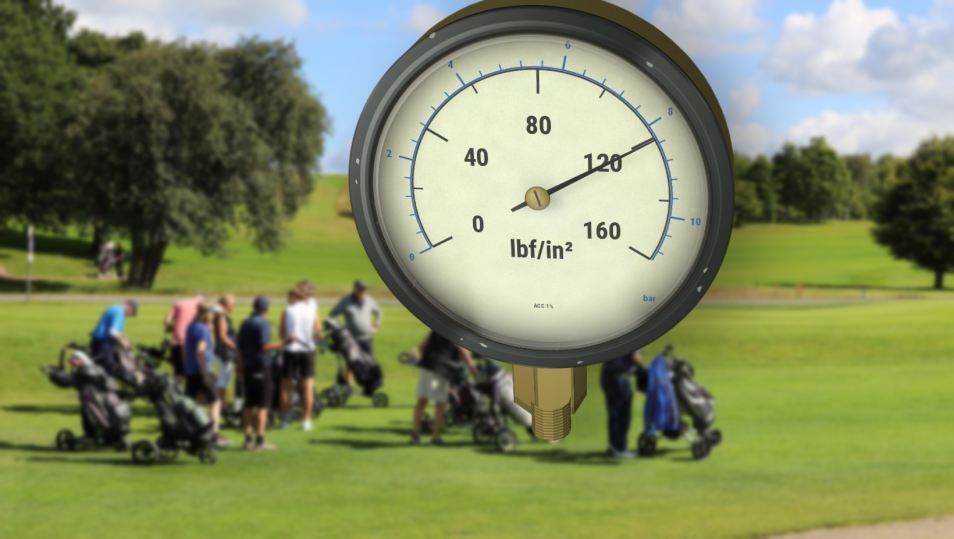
120 psi
